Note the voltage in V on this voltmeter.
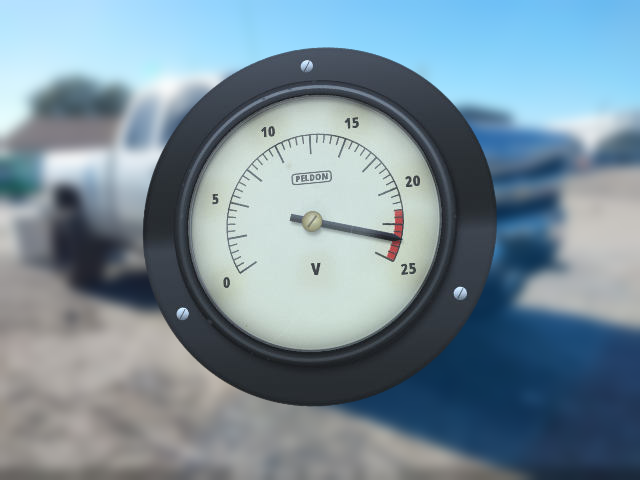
23.5 V
